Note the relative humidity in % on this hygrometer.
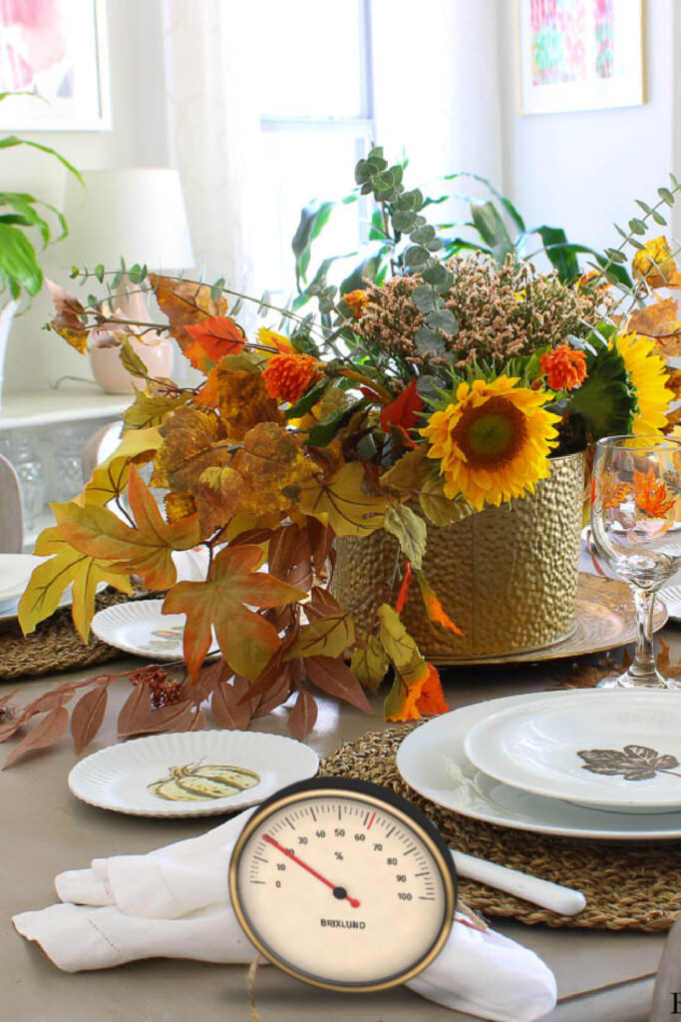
20 %
